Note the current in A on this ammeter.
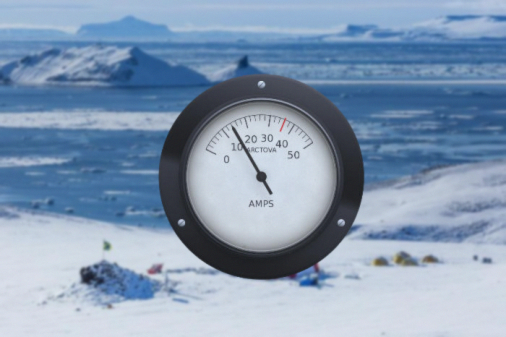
14 A
